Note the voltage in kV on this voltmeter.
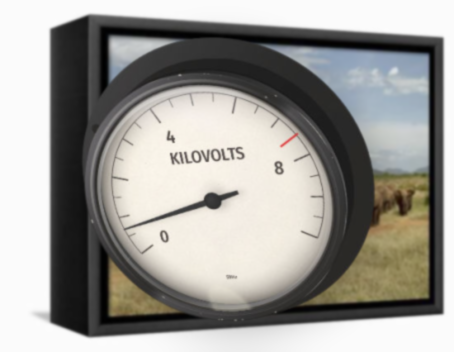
0.75 kV
